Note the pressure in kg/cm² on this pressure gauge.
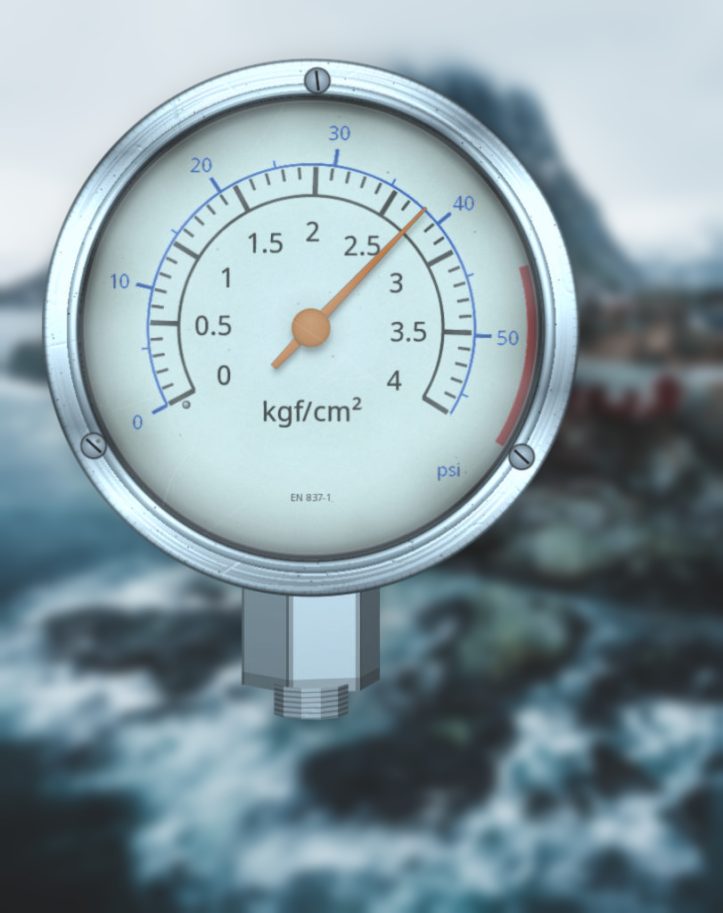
2.7 kg/cm²
